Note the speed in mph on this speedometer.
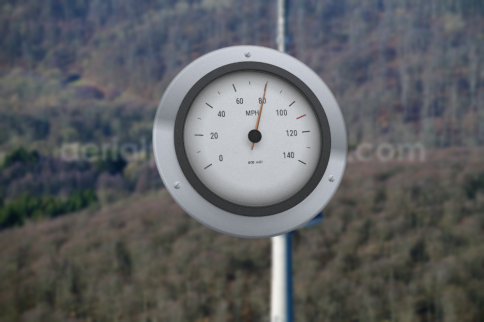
80 mph
